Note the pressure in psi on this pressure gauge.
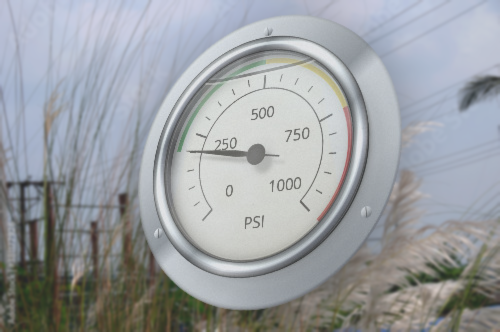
200 psi
